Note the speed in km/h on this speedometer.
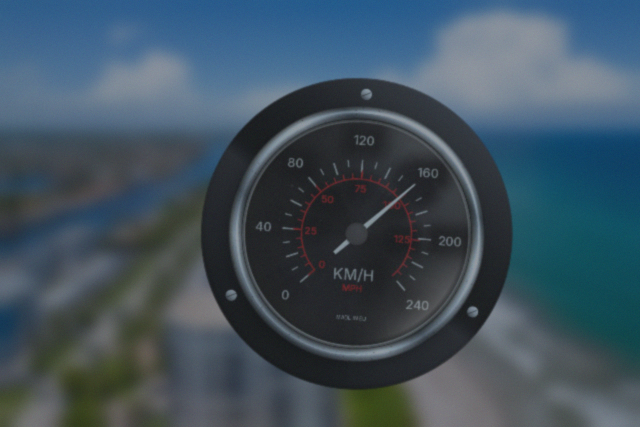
160 km/h
